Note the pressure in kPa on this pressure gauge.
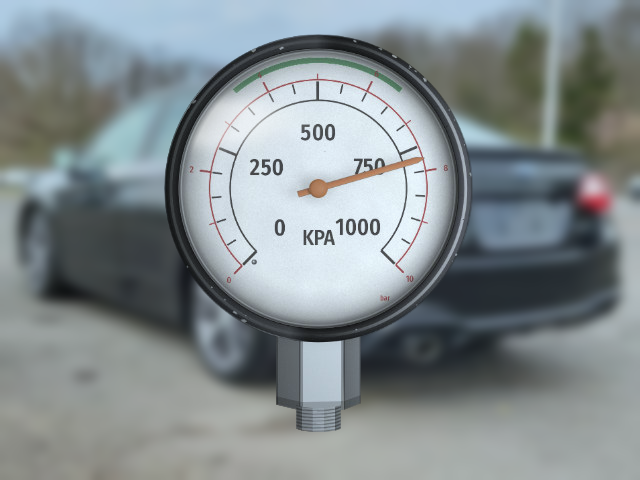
775 kPa
